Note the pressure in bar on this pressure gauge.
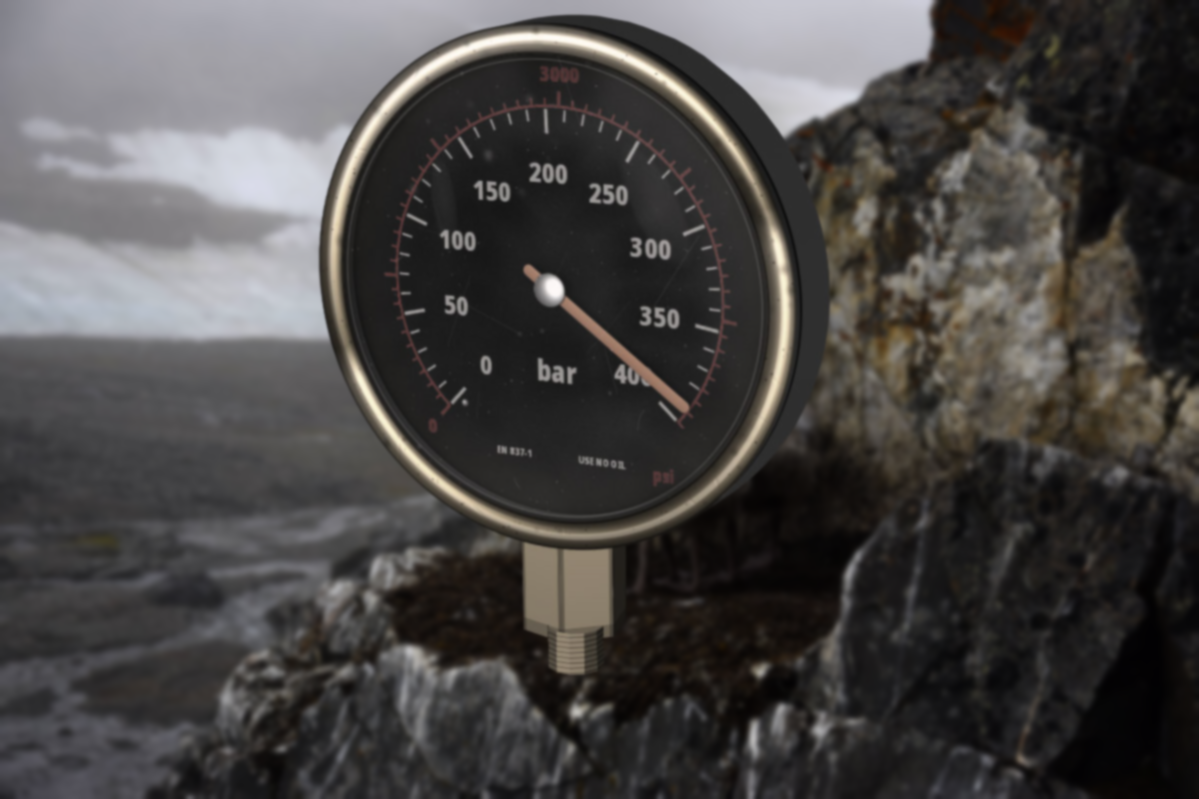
390 bar
